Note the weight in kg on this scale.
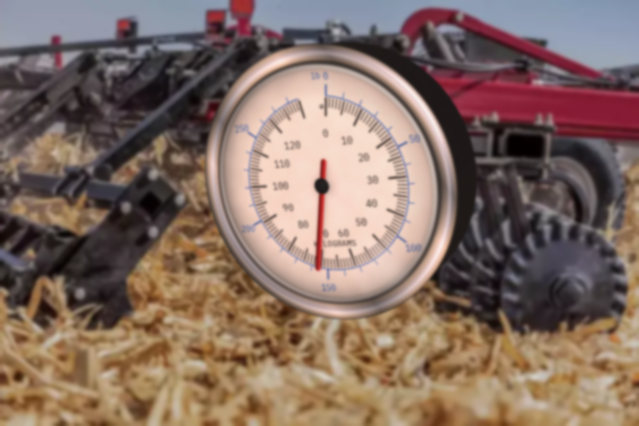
70 kg
